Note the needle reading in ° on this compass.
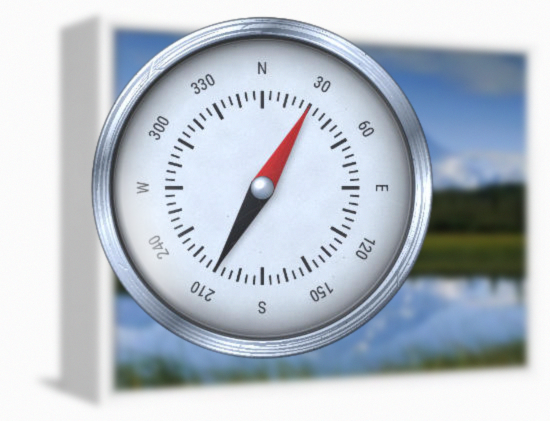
30 °
